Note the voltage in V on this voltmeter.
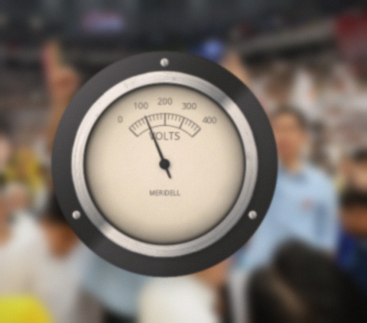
100 V
